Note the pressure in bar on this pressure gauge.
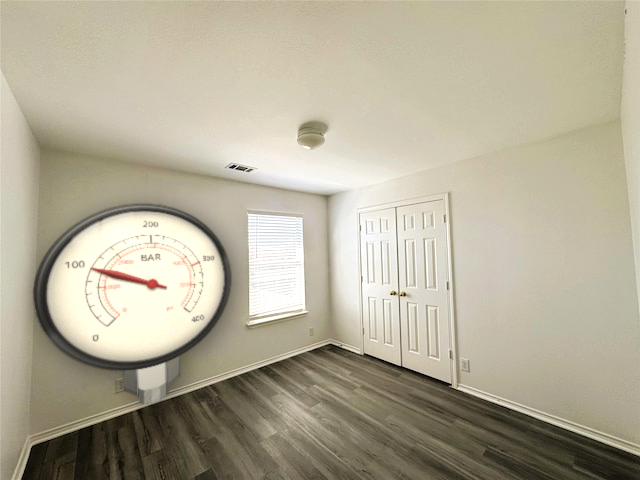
100 bar
